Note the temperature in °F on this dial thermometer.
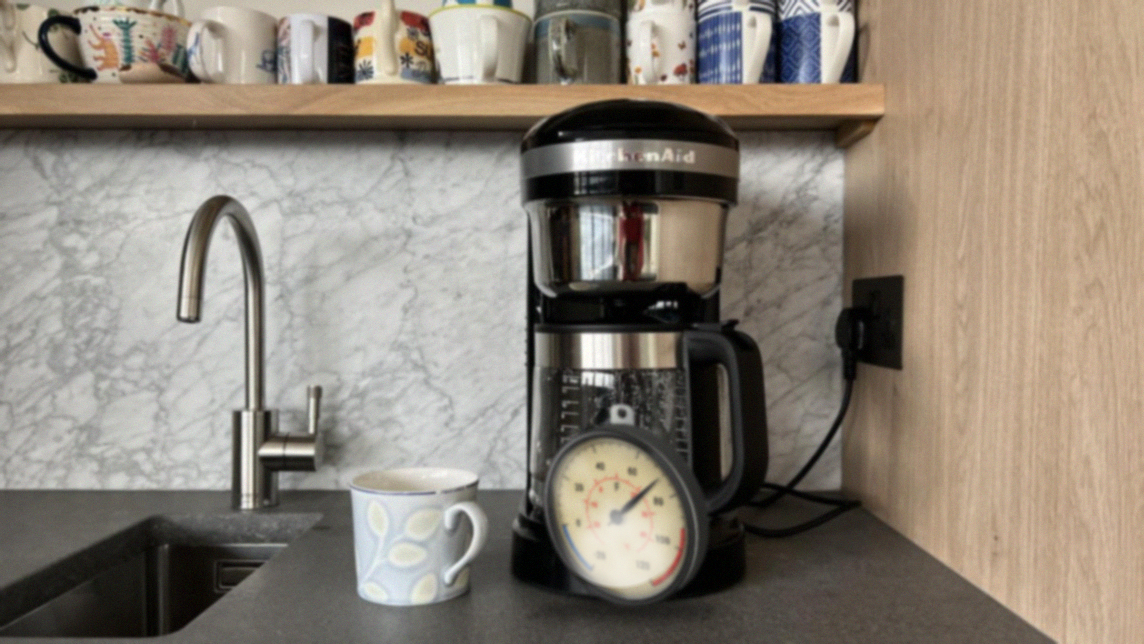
72 °F
